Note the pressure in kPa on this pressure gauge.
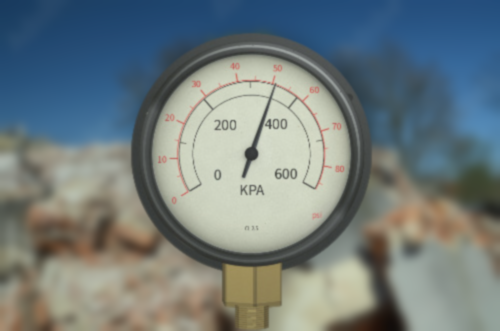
350 kPa
